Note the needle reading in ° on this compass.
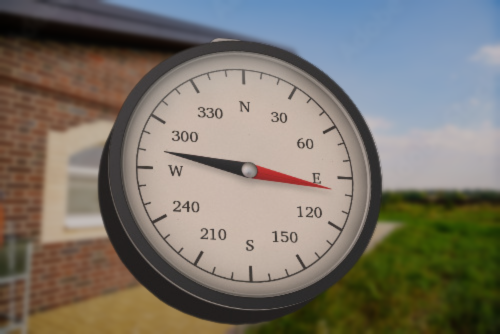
100 °
